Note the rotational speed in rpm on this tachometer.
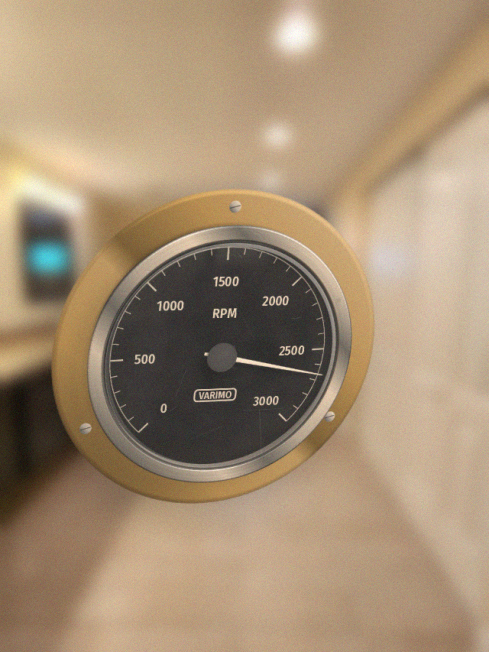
2650 rpm
